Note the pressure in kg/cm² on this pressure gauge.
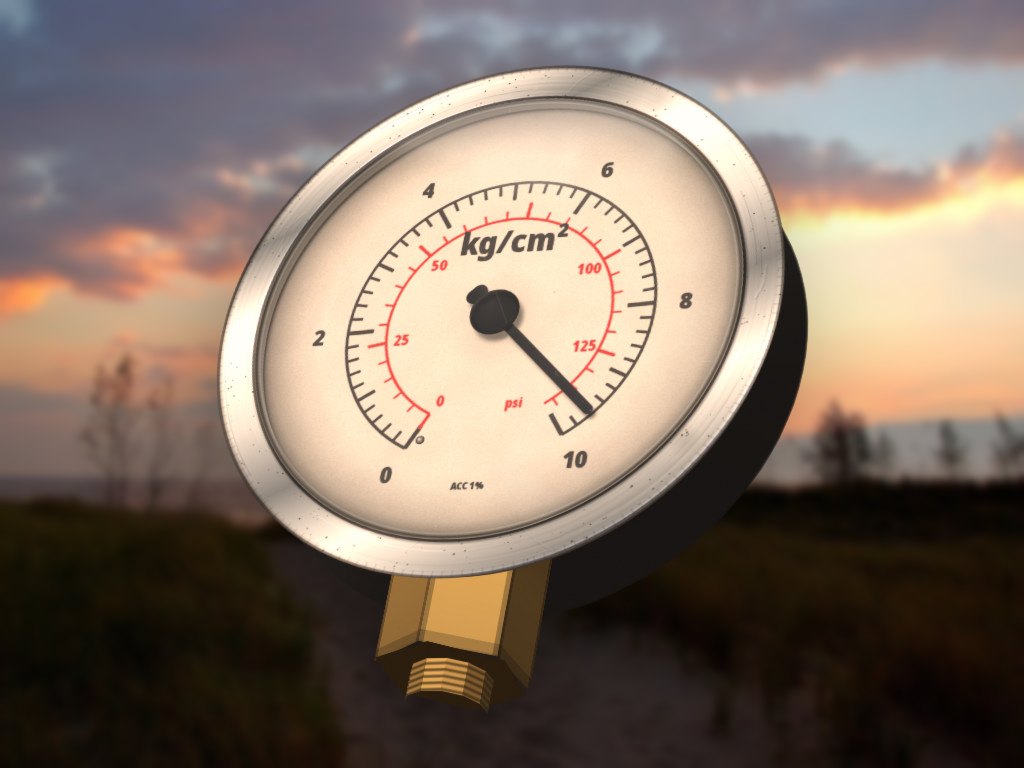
9.6 kg/cm²
